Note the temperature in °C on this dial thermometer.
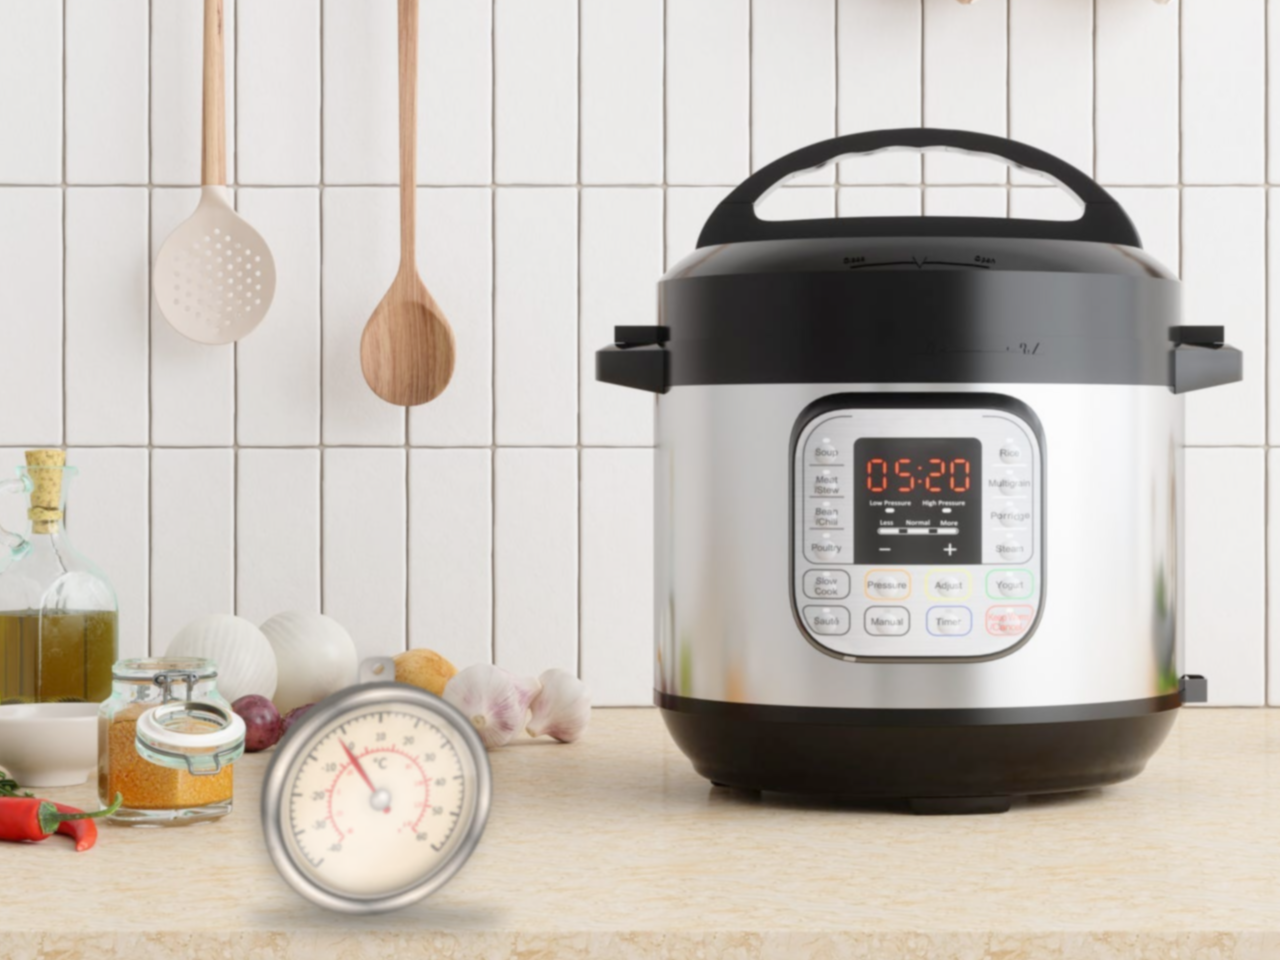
-2 °C
